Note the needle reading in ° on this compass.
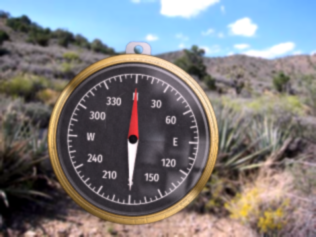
0 °
